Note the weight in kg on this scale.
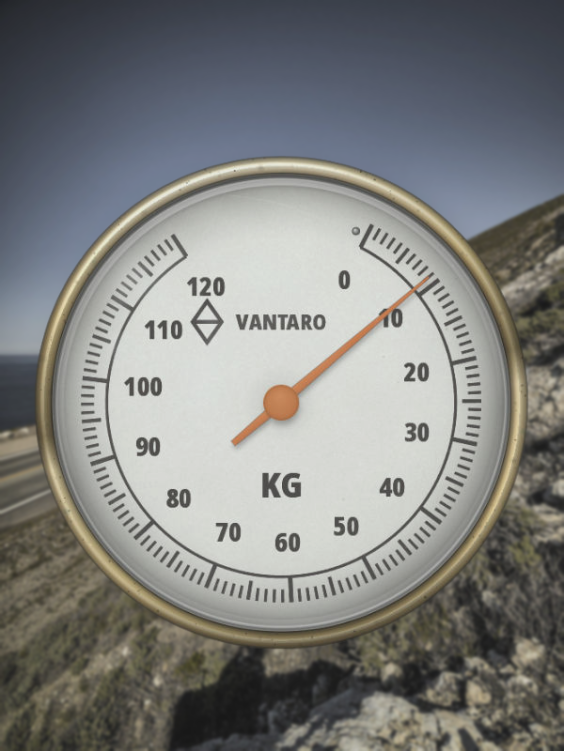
9 kg
